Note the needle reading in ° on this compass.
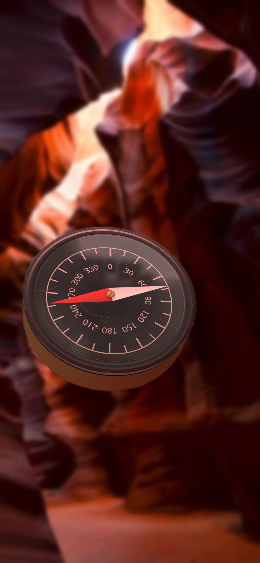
255 °
